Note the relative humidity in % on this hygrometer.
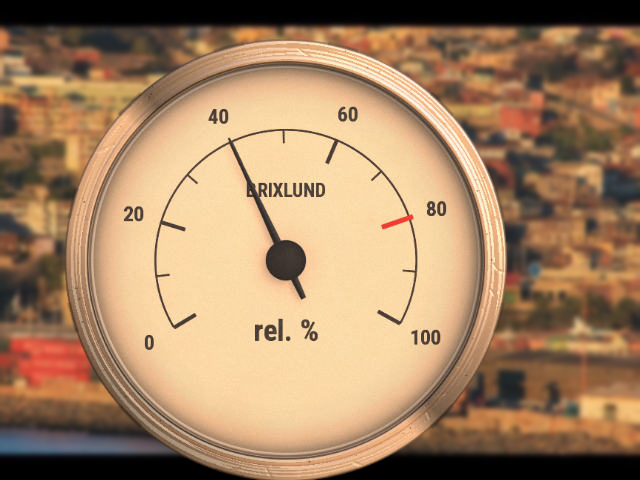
40 %
